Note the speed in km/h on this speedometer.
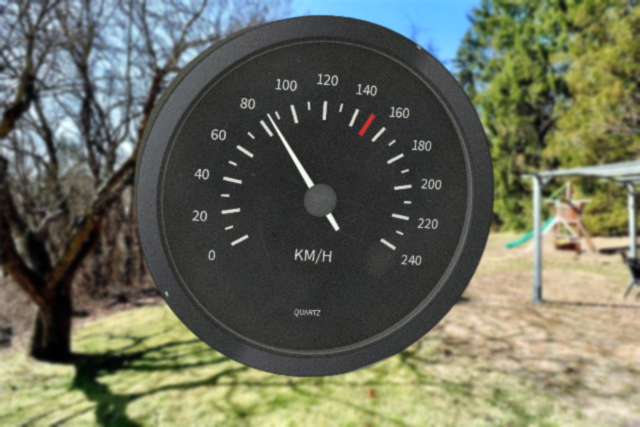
85 km/h
